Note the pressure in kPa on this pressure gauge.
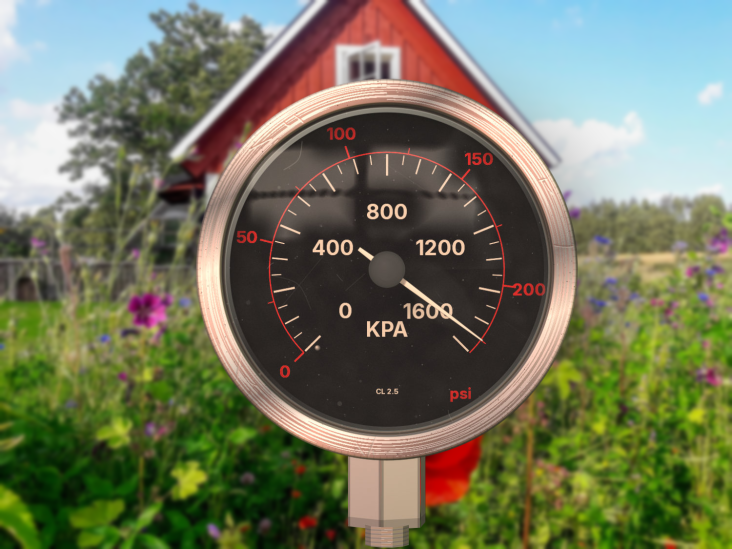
1550 kPa
